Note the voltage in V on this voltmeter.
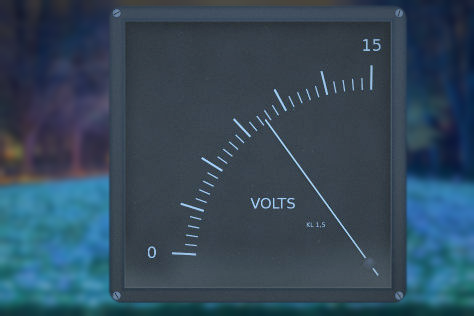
8.75 V
